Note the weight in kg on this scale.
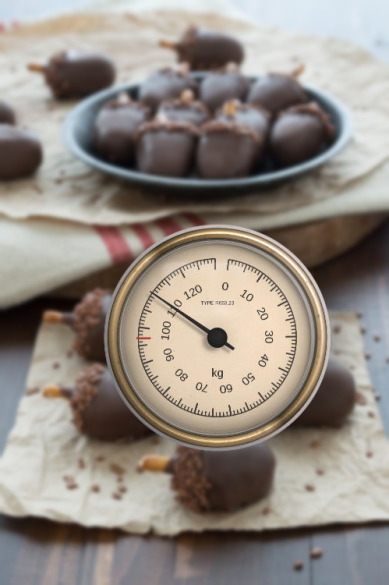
110 kg
